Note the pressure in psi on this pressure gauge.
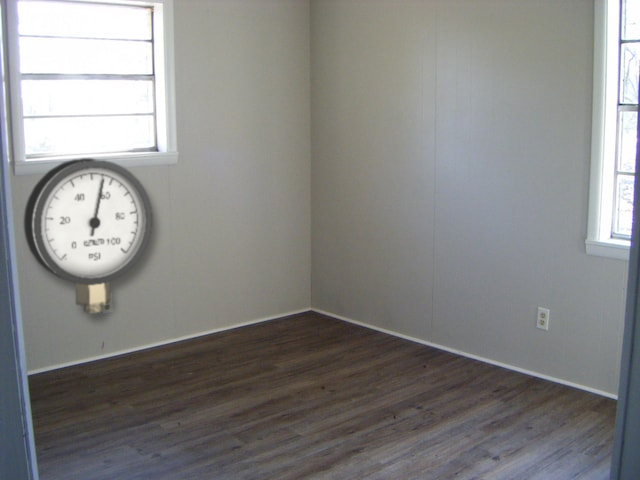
55 psi
